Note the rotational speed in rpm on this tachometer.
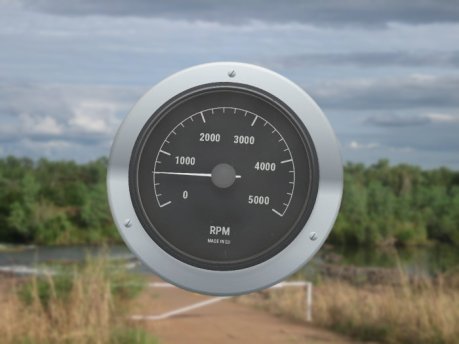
600 rpm
